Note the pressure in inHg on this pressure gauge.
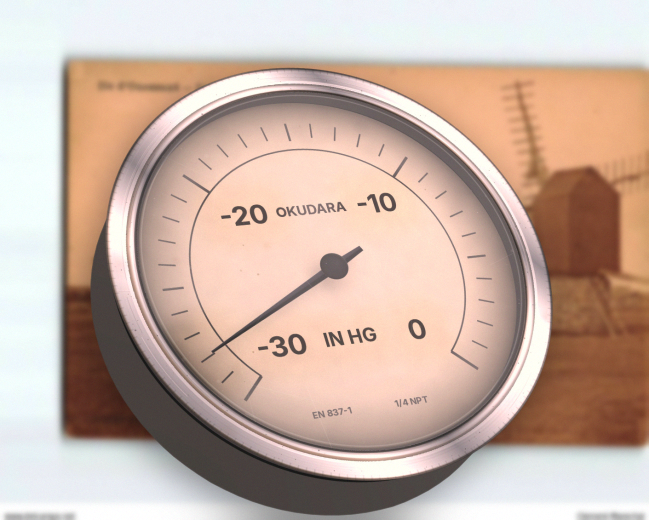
-28 inHg
